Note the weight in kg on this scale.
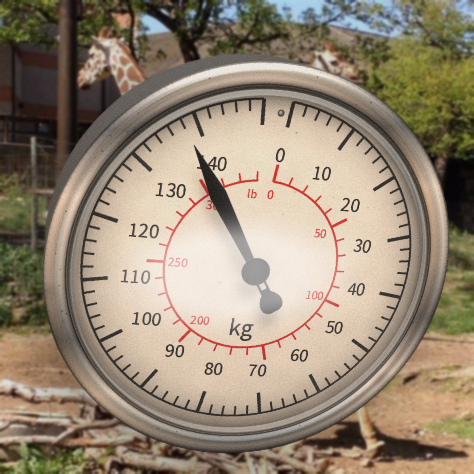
138 kg
